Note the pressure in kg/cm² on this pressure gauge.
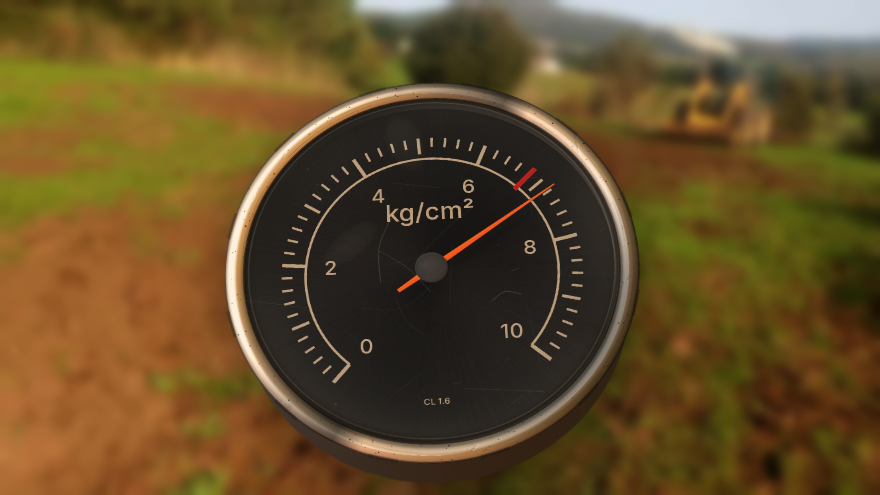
7.2 kg/cm²
